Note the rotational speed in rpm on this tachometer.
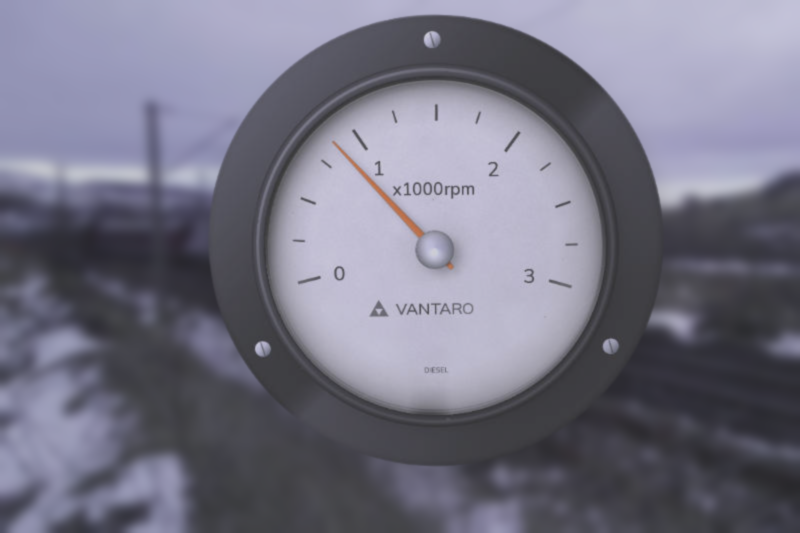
875 rpm
